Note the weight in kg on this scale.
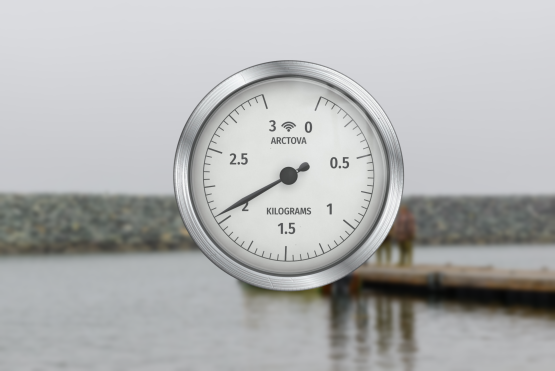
2.05 kg
